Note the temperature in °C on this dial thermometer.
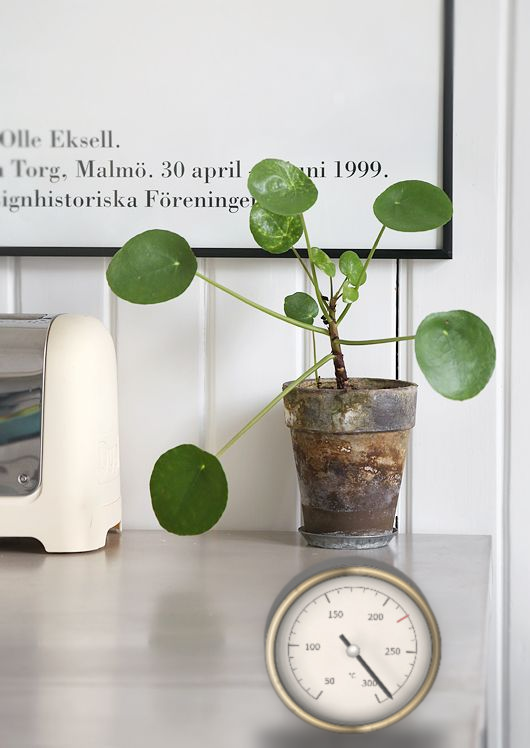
290 °C
